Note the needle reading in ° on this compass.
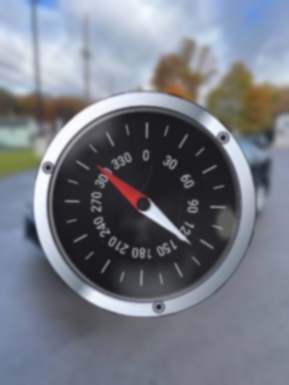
307.5 °
